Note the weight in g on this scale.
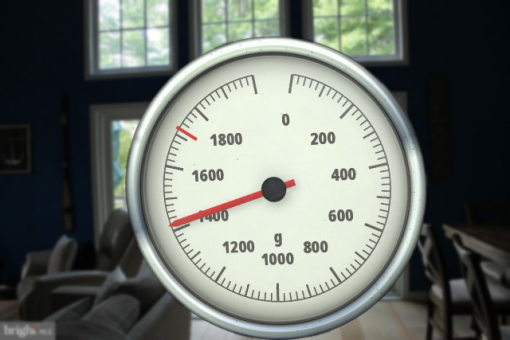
1420 g
